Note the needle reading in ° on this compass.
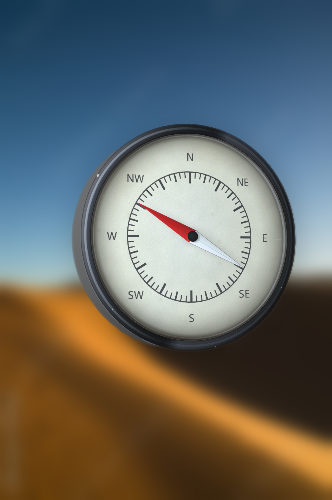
300 °
